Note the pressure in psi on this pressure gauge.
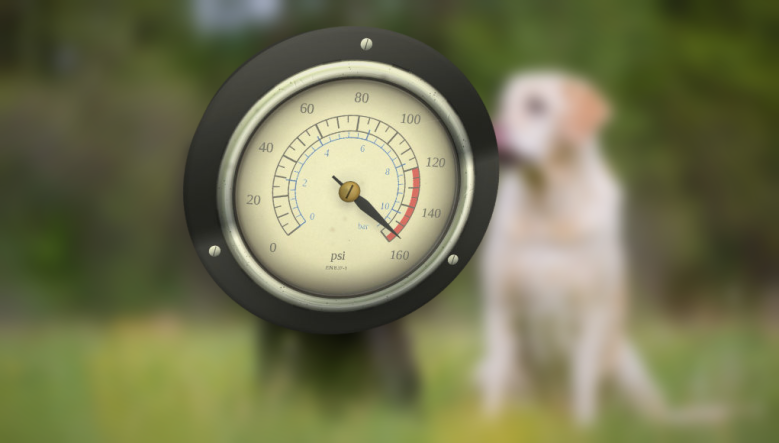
155 psi
